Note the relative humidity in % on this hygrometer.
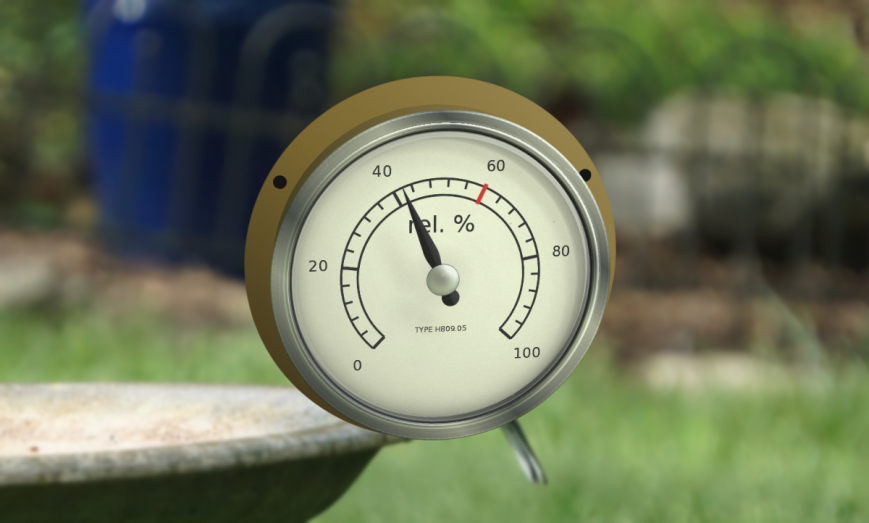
42 %
